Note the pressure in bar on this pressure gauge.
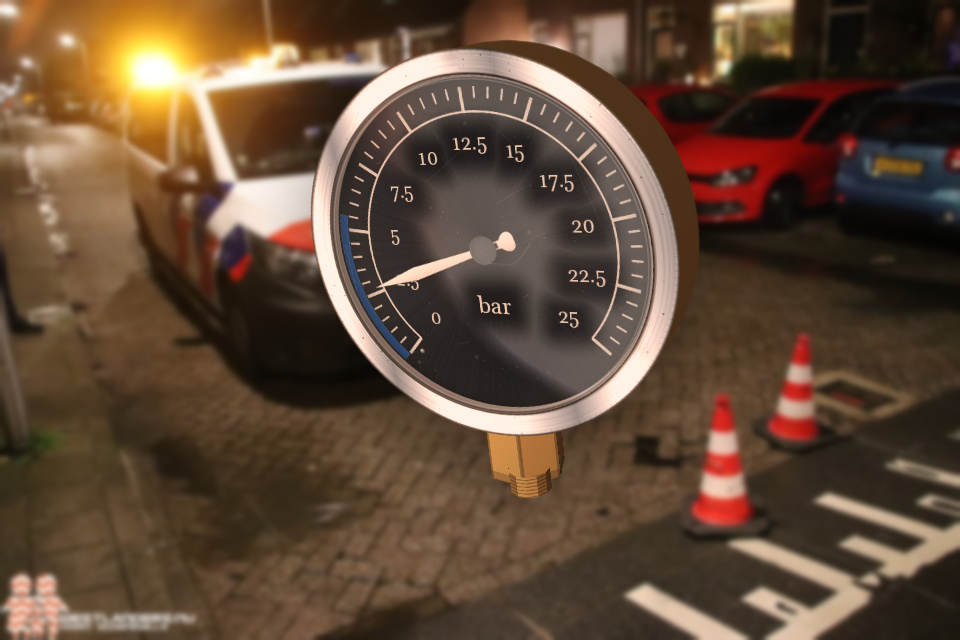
2.75 bar
